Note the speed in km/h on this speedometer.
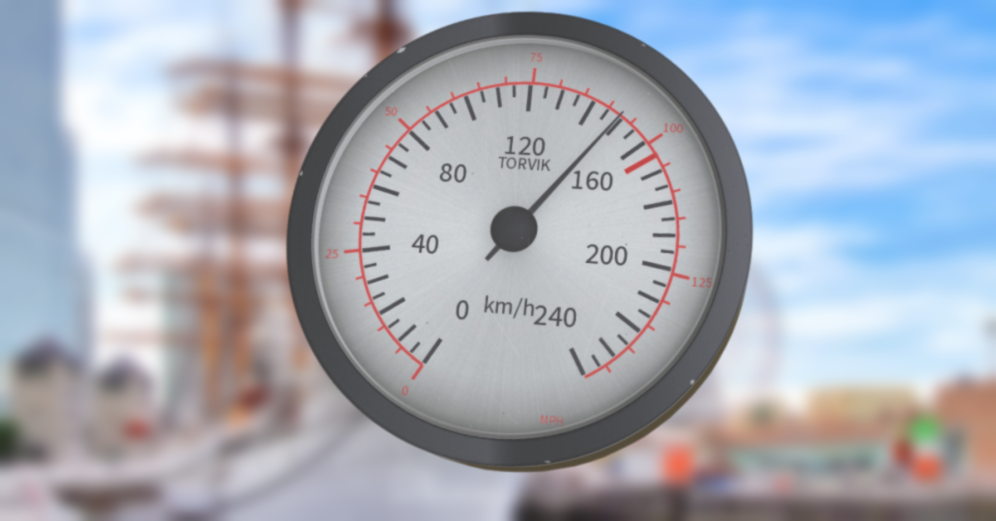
150 km/h
